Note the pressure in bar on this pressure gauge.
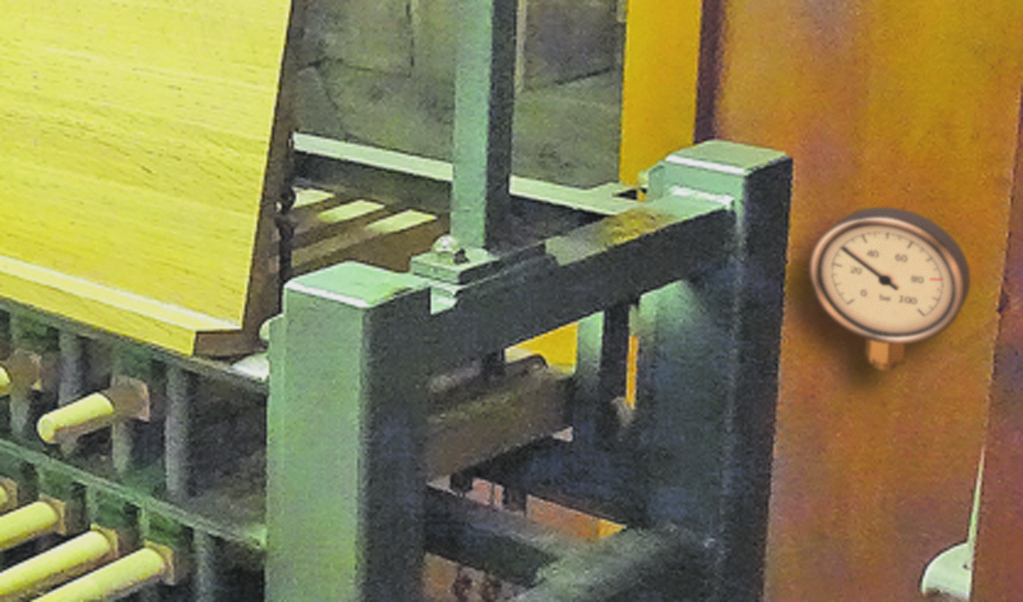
30 bar
